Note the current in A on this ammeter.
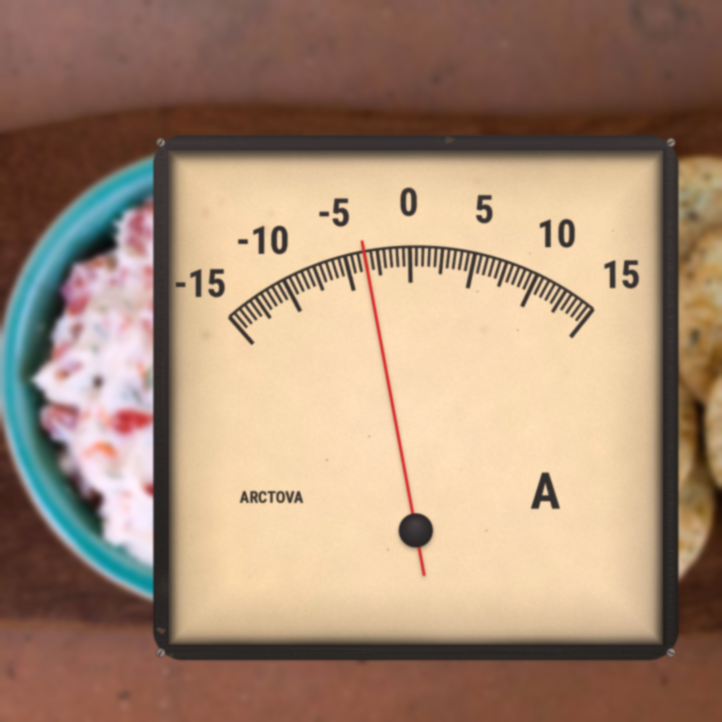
-3.5 A
